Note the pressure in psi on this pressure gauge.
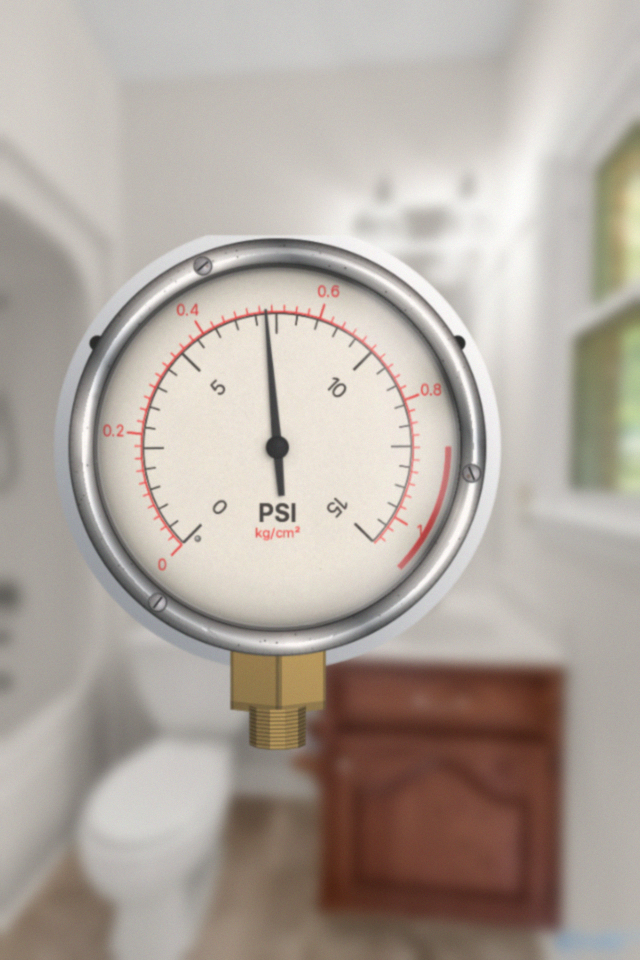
7.25 psi
